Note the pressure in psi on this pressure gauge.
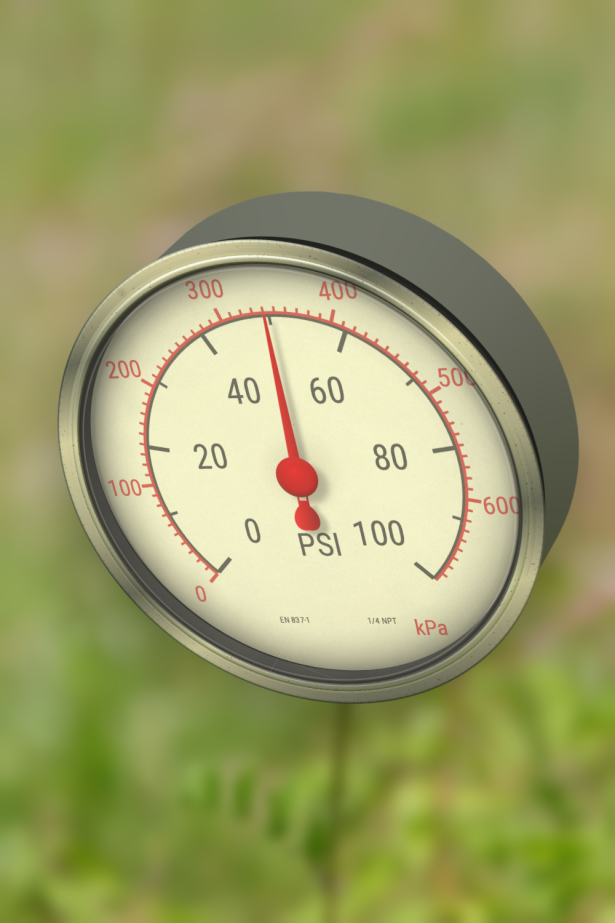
50 psi
